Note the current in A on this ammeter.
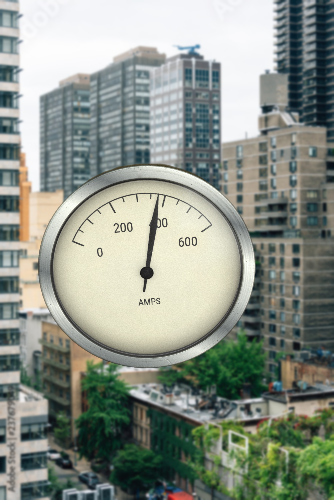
375 A
